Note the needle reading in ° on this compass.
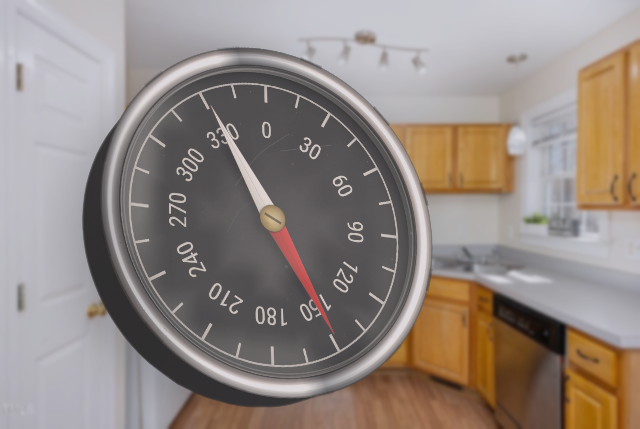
150 °
